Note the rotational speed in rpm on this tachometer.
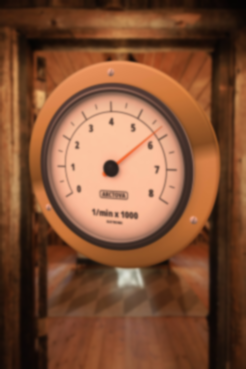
5750 rpm
